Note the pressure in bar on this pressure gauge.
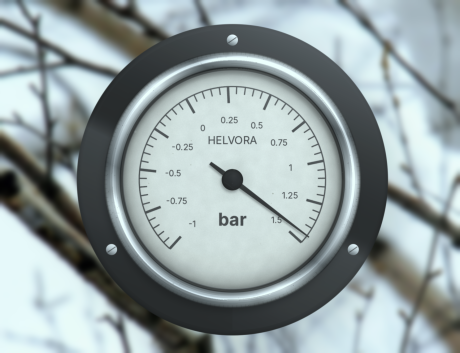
1.45 bar
